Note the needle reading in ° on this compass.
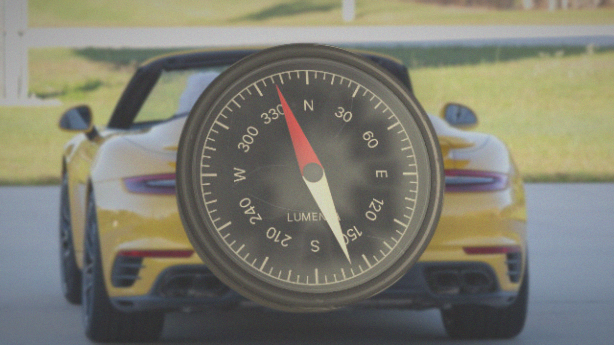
340 °
